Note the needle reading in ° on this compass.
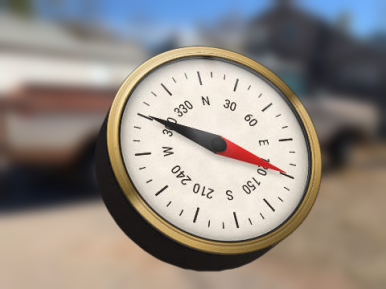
120 °
